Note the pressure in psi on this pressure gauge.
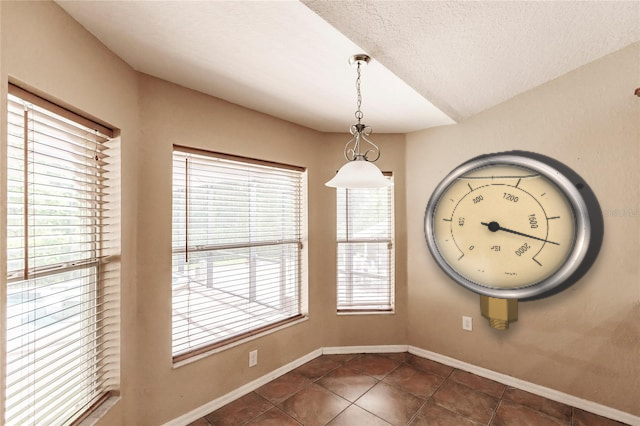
1800 psi
